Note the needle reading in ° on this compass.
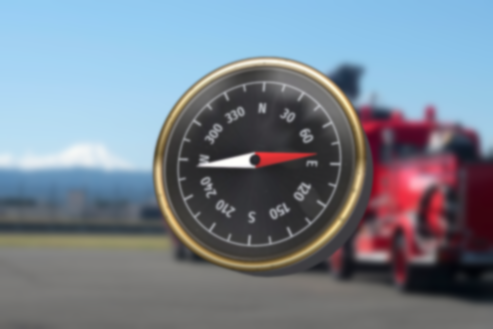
82.5 °
